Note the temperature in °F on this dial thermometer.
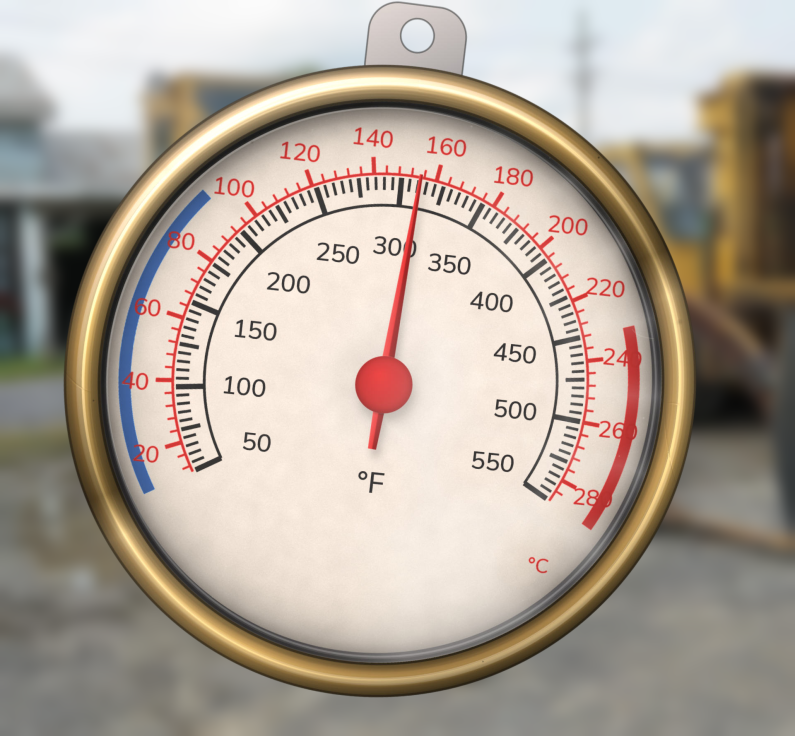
310 °F
